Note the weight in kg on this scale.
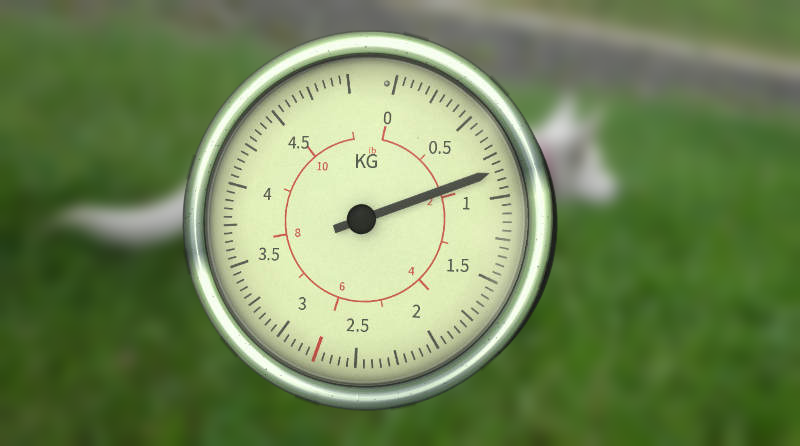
0.85 kg
